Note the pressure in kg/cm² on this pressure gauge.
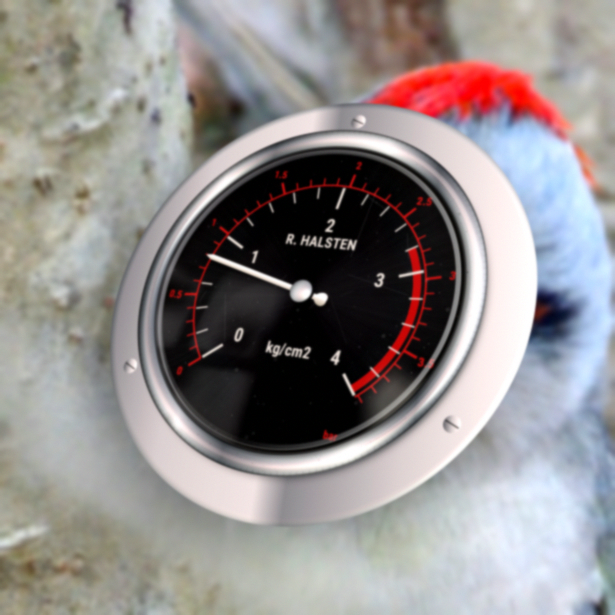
0.8 kg/cm²
